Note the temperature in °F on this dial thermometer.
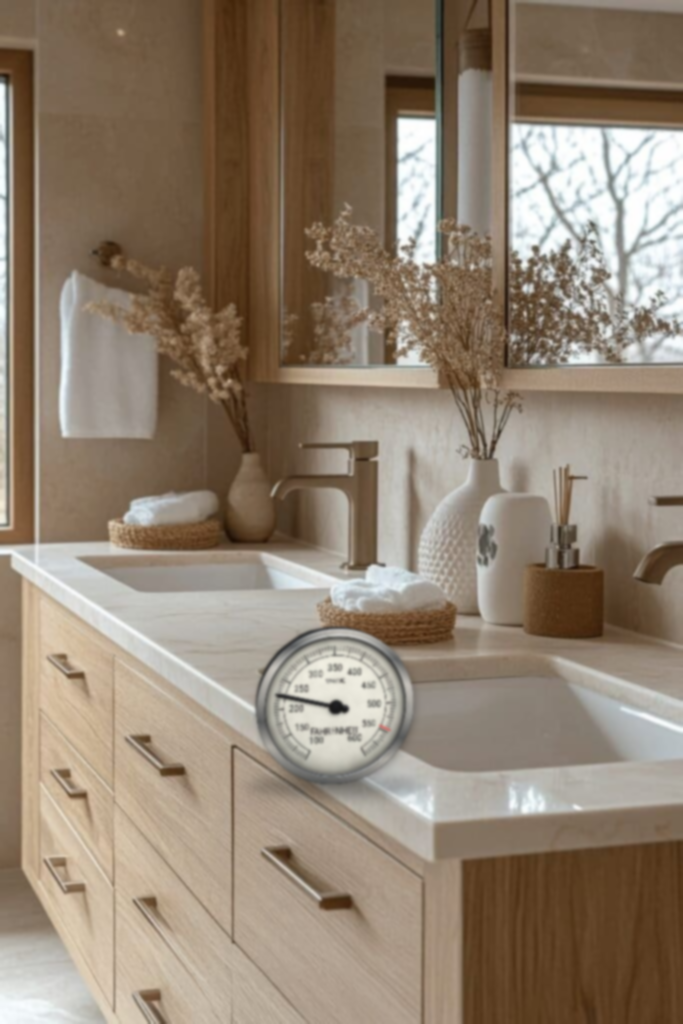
225 °F
